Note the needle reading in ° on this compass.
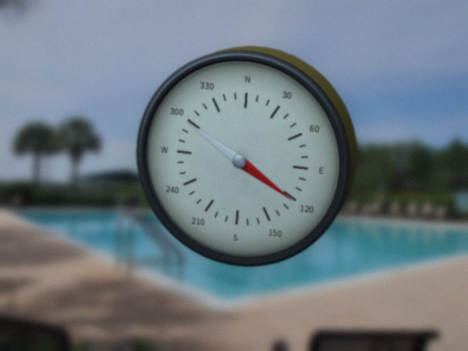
120 °
